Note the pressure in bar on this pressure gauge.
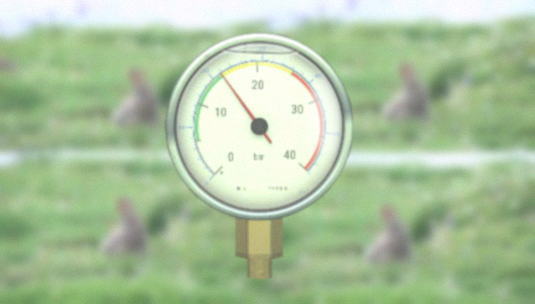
15 bar
